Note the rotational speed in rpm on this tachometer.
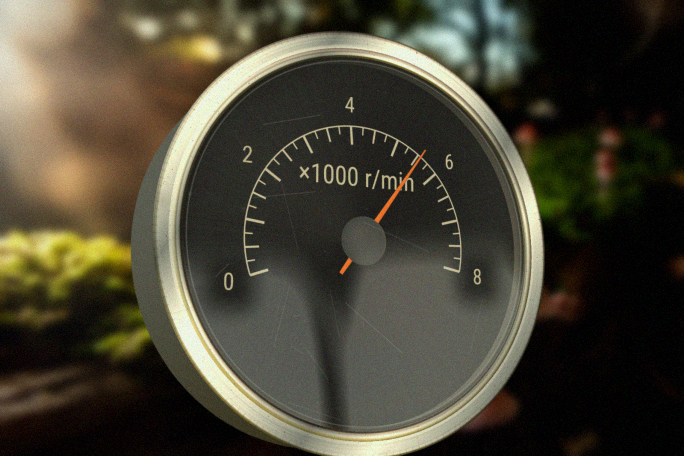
5500 rpm
